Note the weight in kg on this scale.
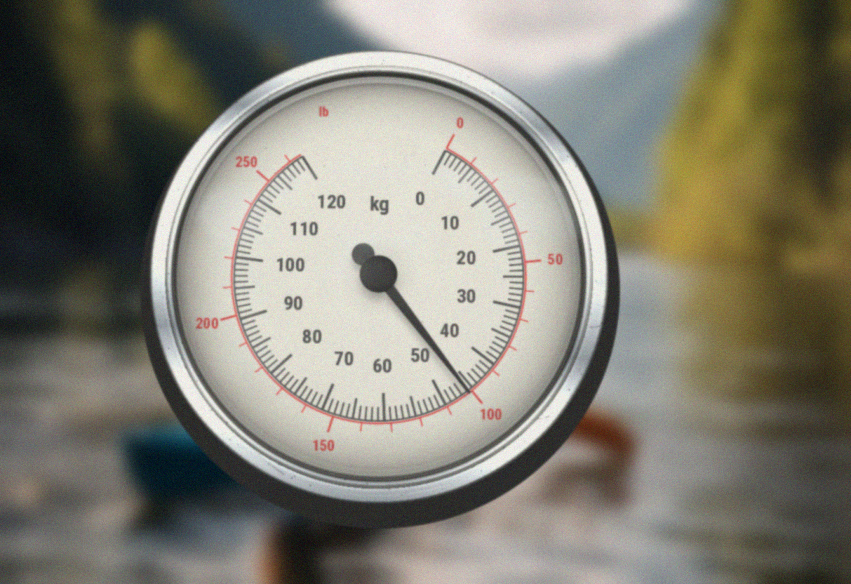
46 kg
